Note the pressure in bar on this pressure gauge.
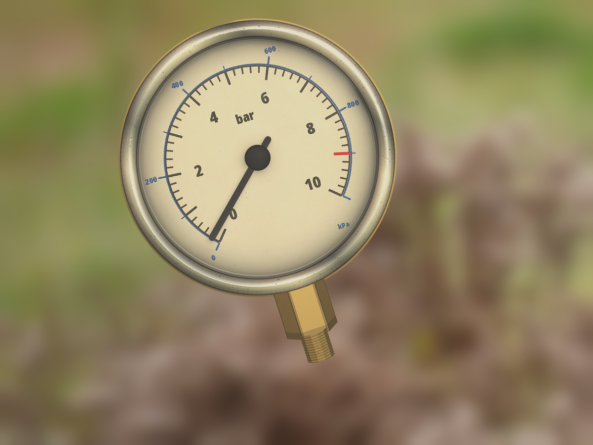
0.2 bar
